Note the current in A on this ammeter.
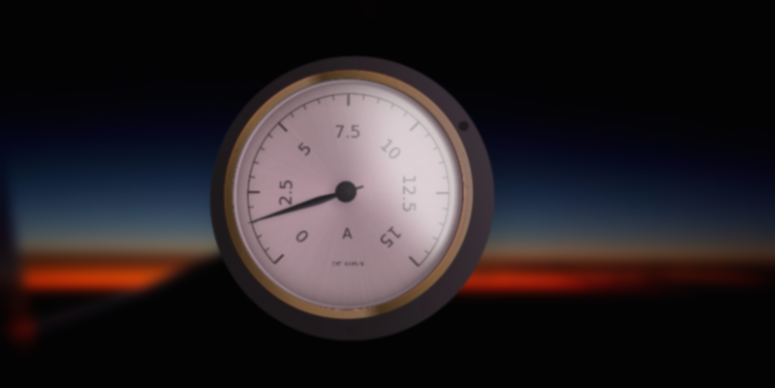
1.5 A
